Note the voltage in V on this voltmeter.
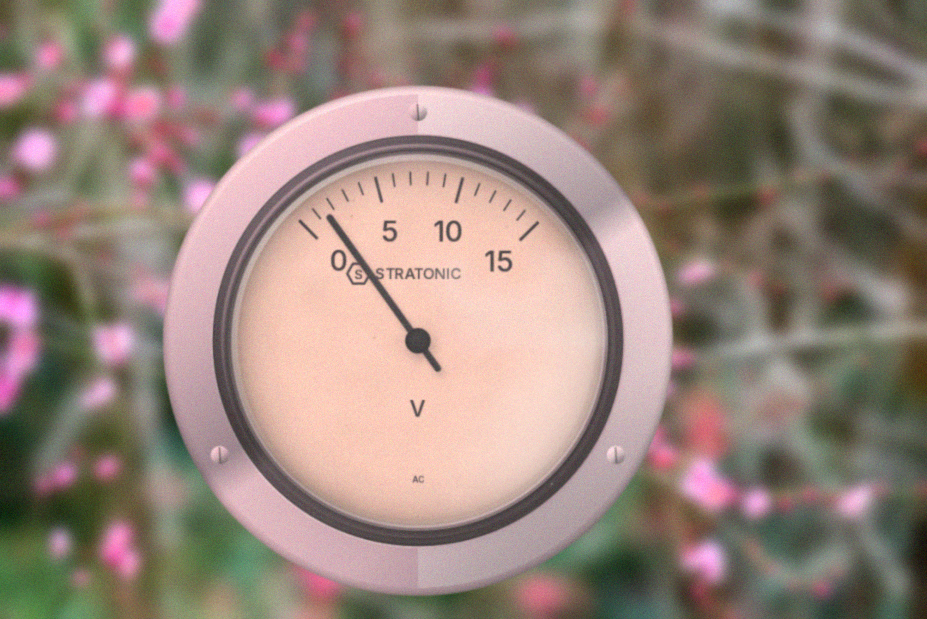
1.5 V
